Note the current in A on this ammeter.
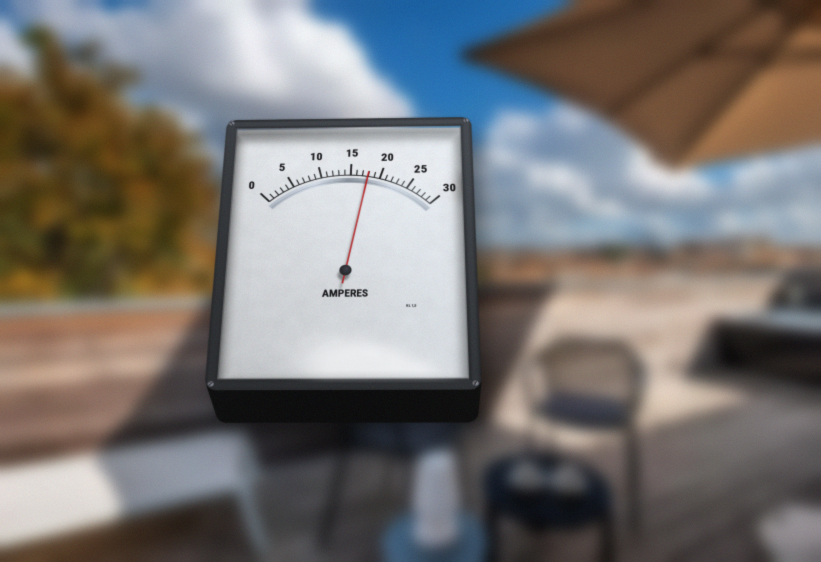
18 A
